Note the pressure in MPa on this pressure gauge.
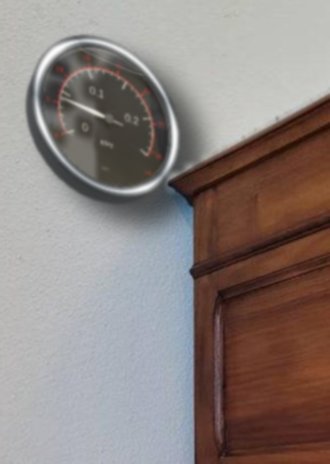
0.04 MPa
